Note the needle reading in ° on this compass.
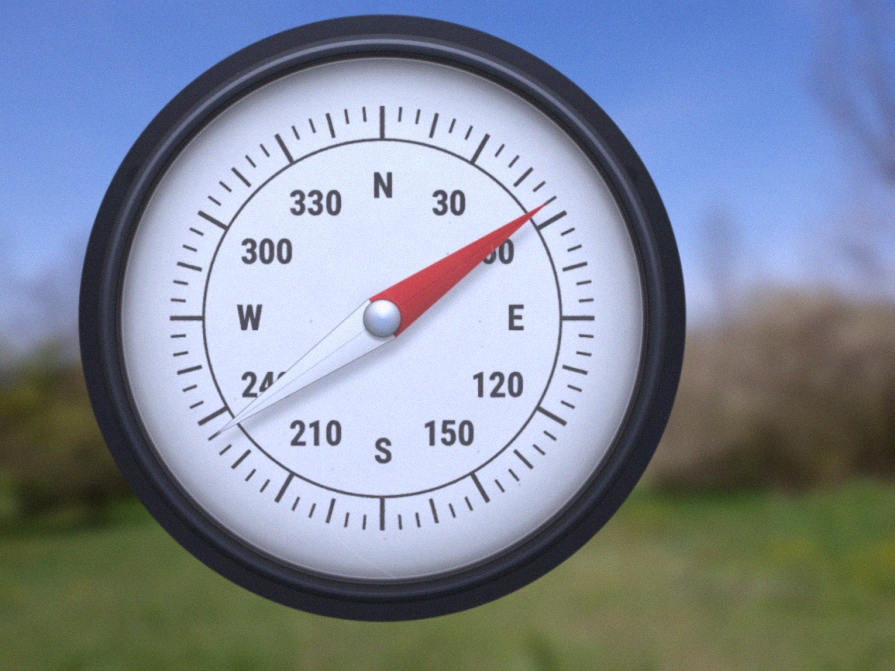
55 °
